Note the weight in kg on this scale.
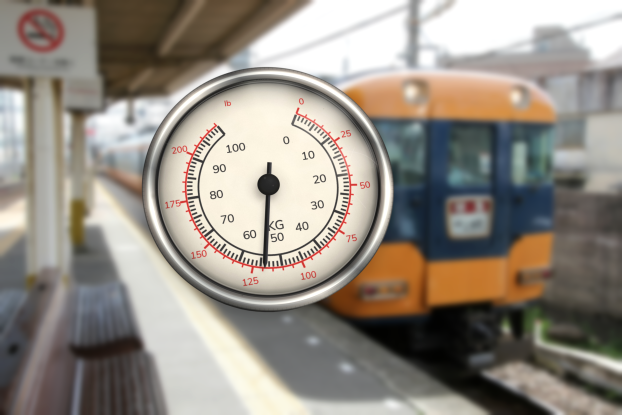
54 kg
